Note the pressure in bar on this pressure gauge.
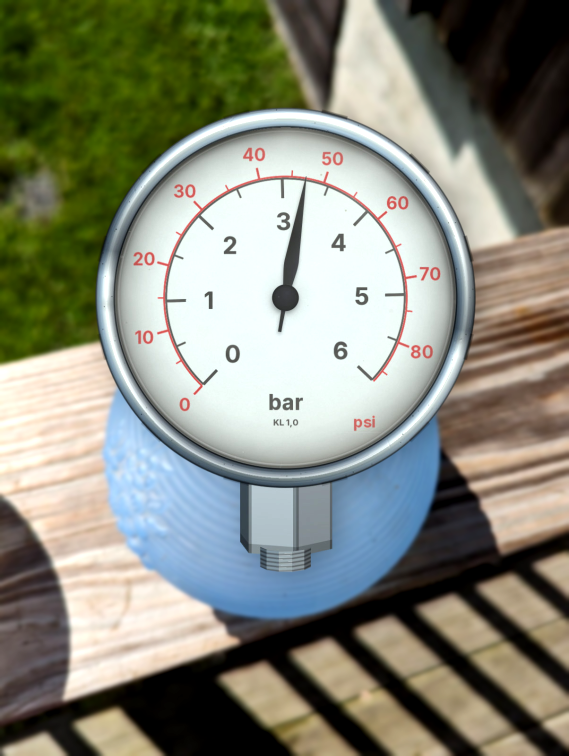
3.25 bar
